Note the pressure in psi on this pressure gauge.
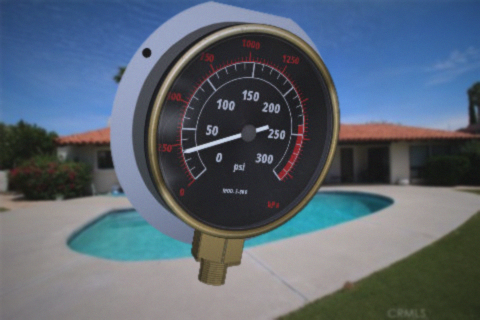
30 psi
